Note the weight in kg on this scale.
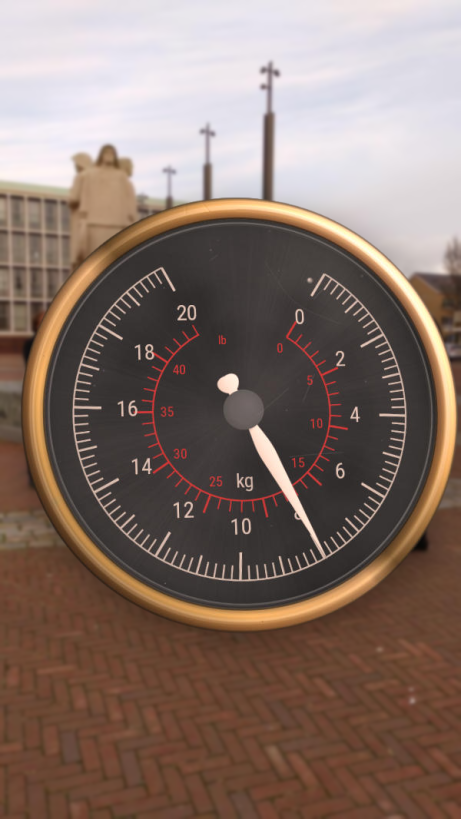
8 kg
